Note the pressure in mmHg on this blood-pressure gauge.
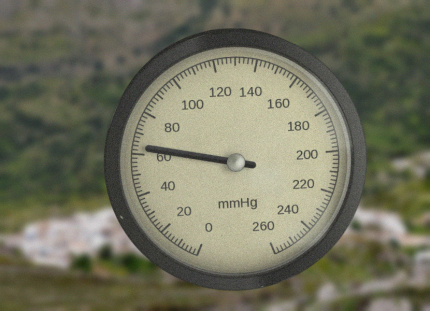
64 mmHg
